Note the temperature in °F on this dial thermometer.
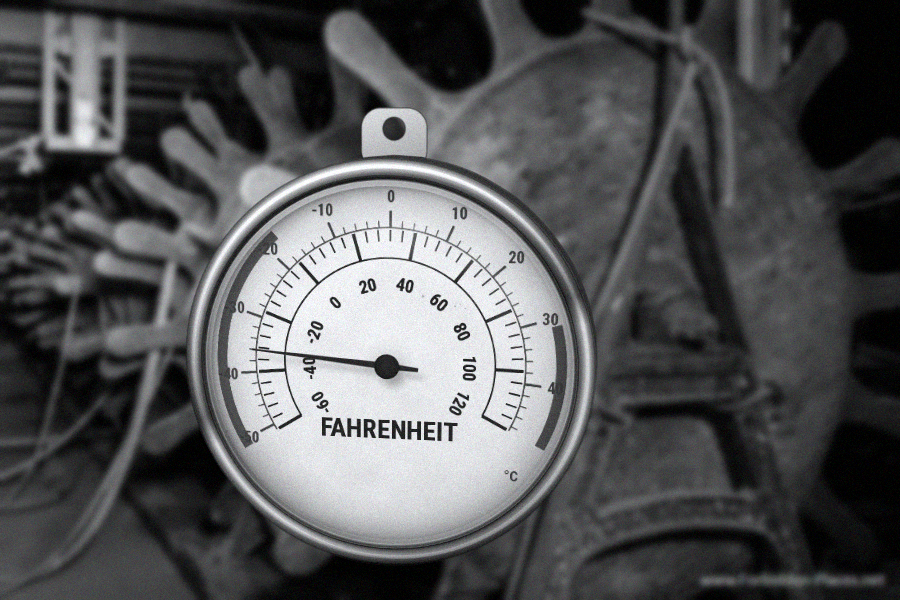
-32 °F
